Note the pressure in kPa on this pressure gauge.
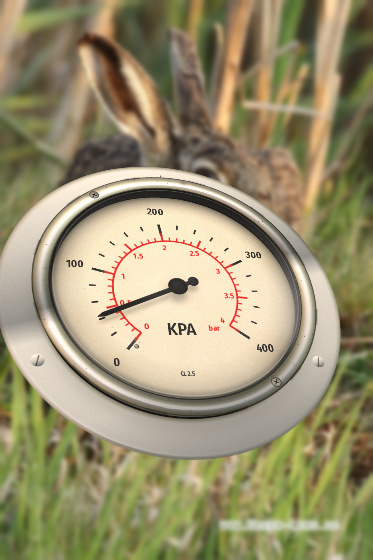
40 kPa
